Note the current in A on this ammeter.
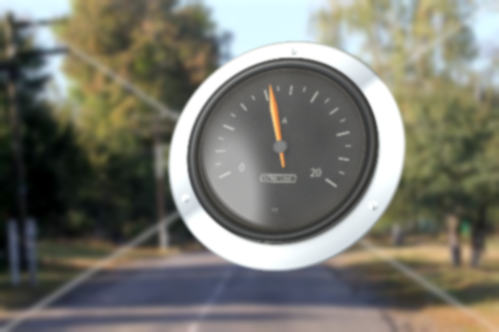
8.5 A
